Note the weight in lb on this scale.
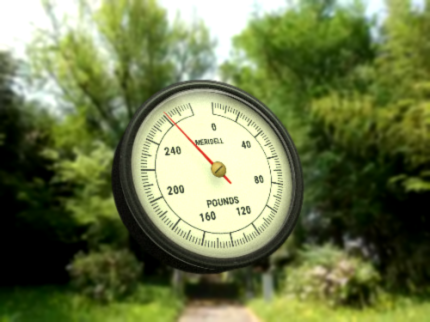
260 lb
